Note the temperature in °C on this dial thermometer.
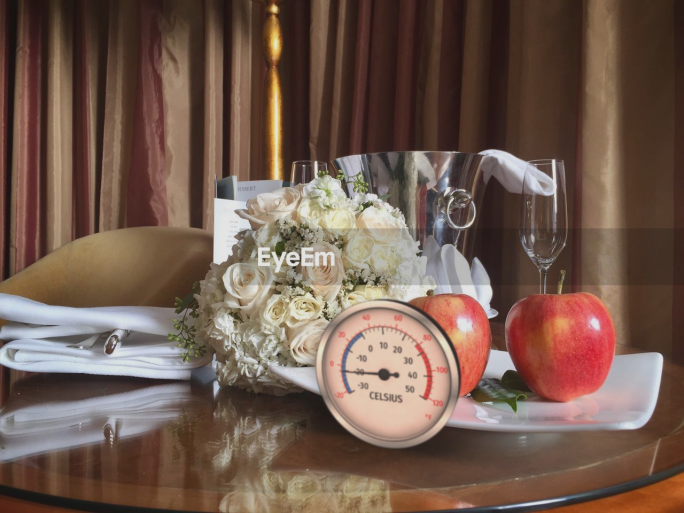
-20 °C
